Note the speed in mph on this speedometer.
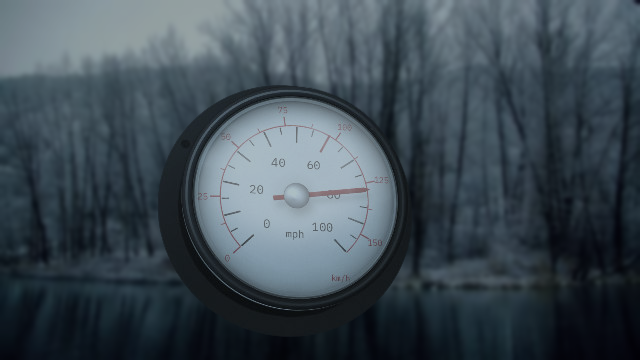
80 mph
